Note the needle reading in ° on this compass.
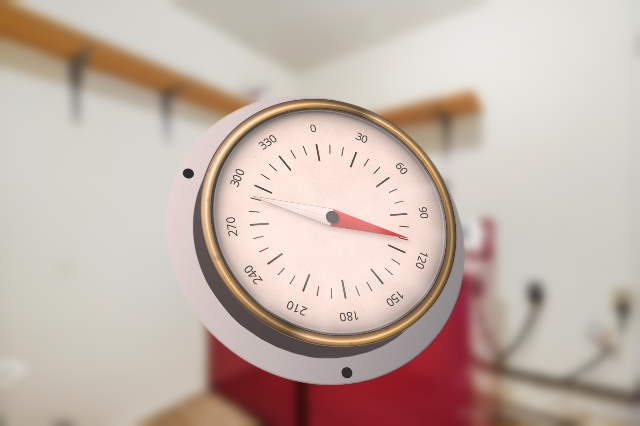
110 °
